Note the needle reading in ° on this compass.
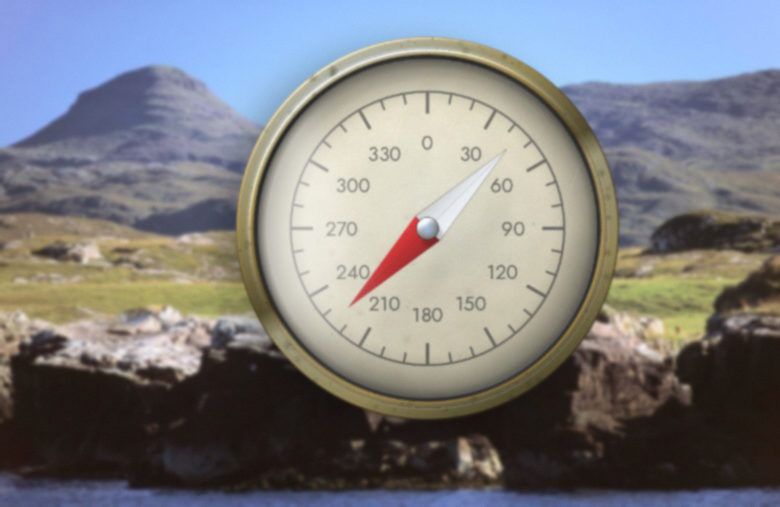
225 °
